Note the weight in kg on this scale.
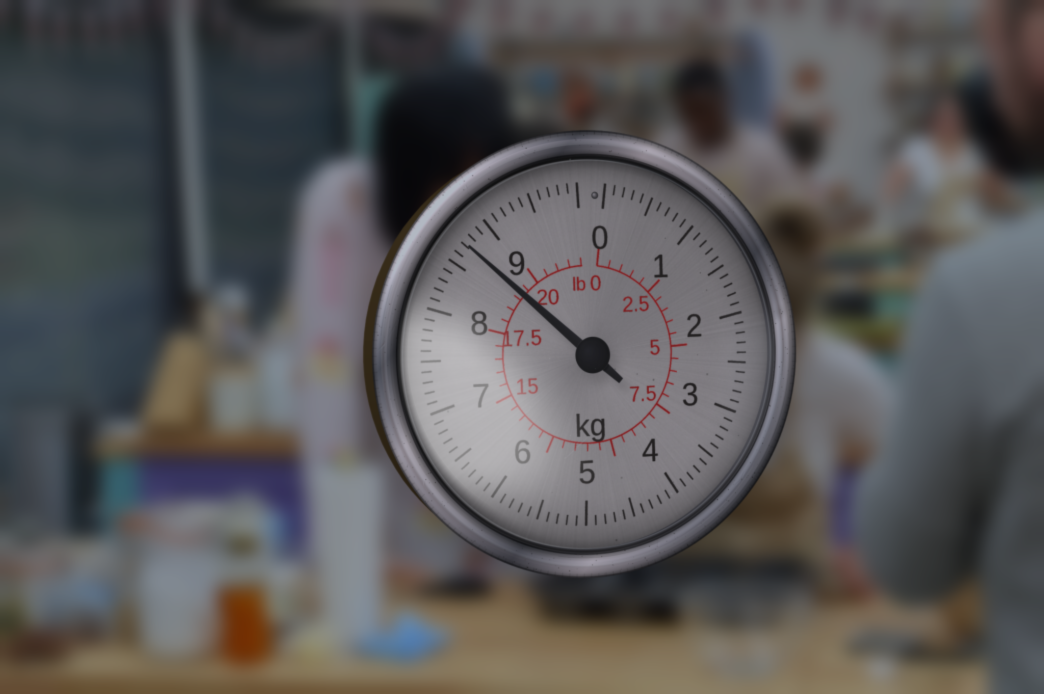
8.7 kg
